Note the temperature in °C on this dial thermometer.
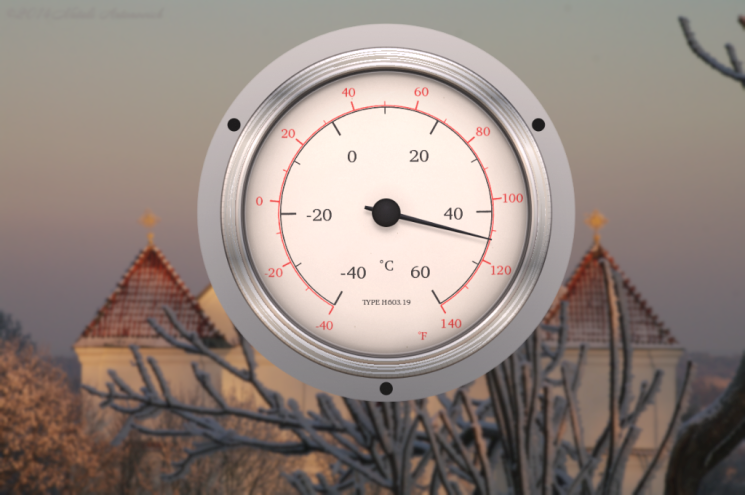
45 °C
